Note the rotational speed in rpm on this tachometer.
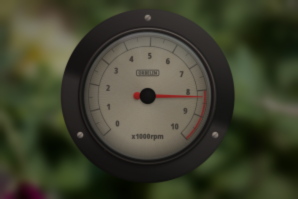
8250 rpm
